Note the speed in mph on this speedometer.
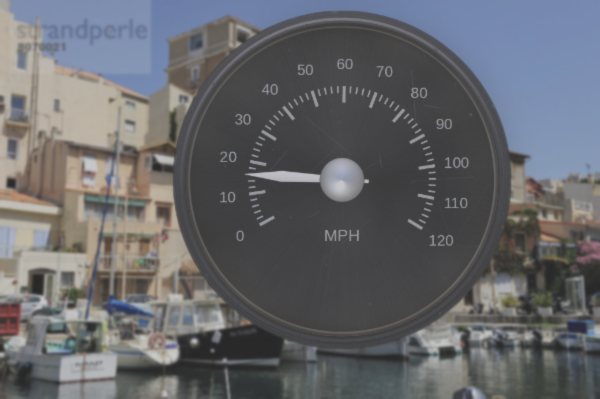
16 mph
